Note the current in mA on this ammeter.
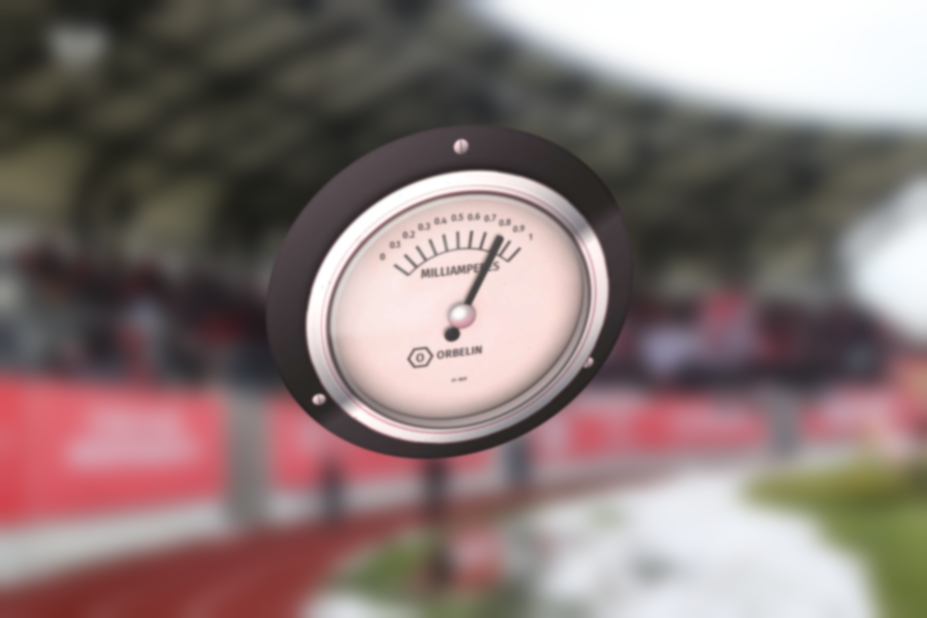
0.8 mA
